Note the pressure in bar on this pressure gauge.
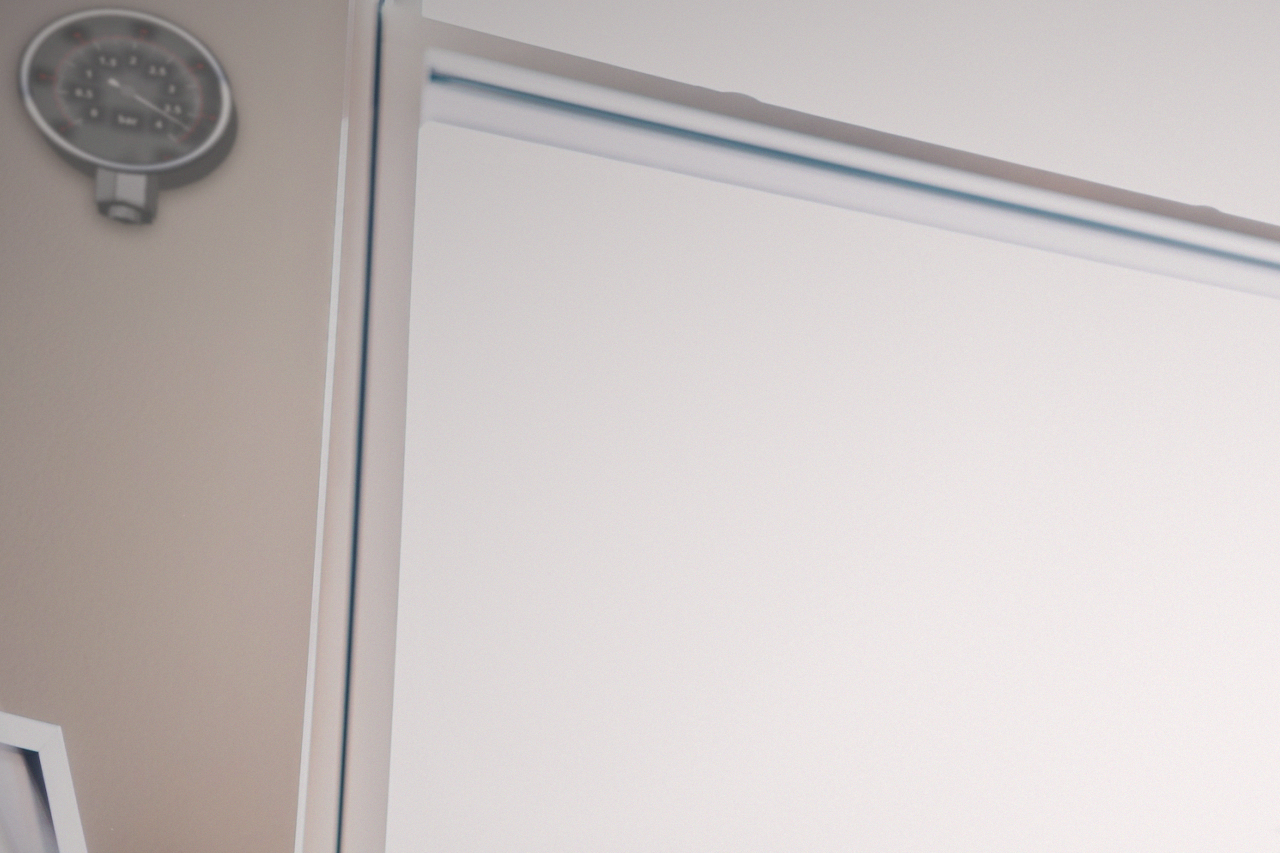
3.75 bar
